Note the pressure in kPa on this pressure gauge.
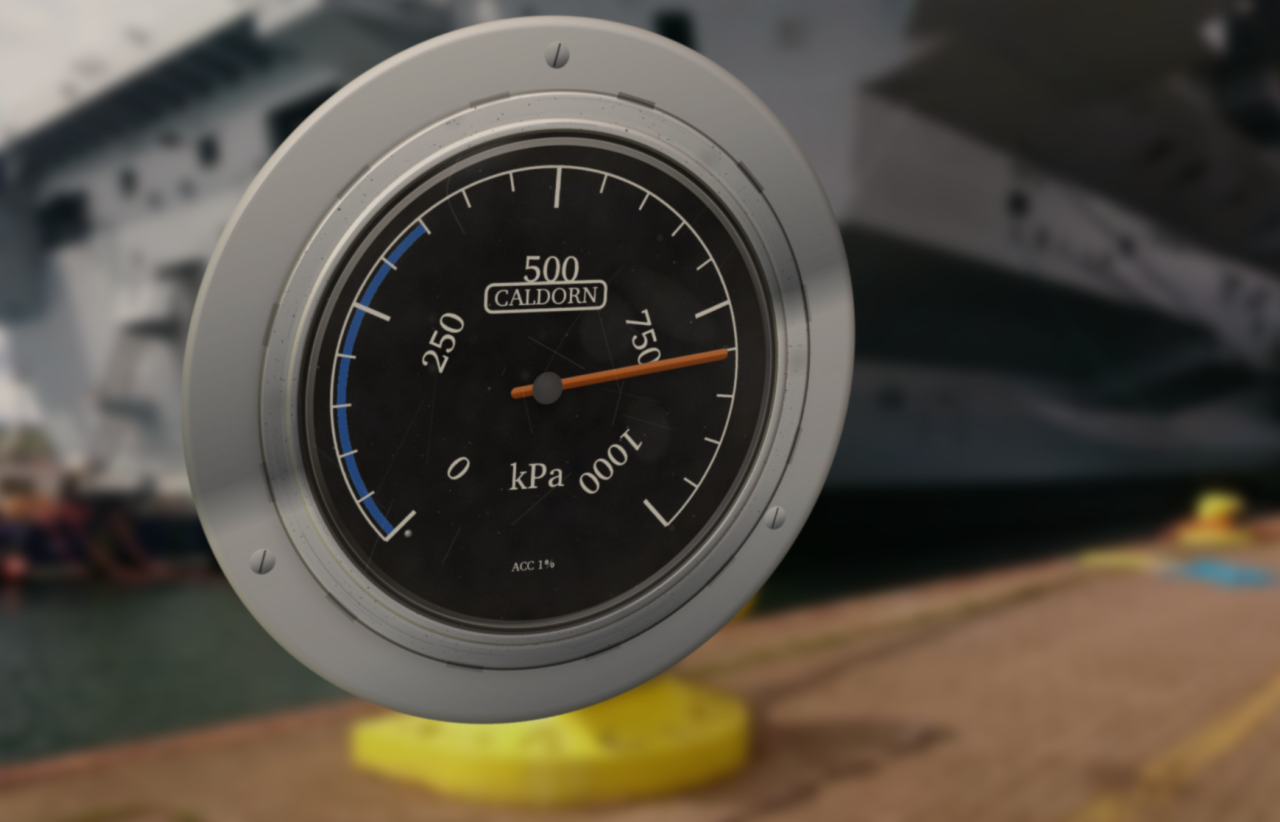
800 kPa
